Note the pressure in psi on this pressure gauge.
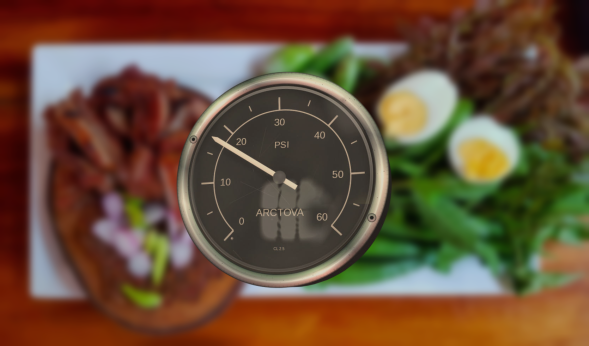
17.5 psi
